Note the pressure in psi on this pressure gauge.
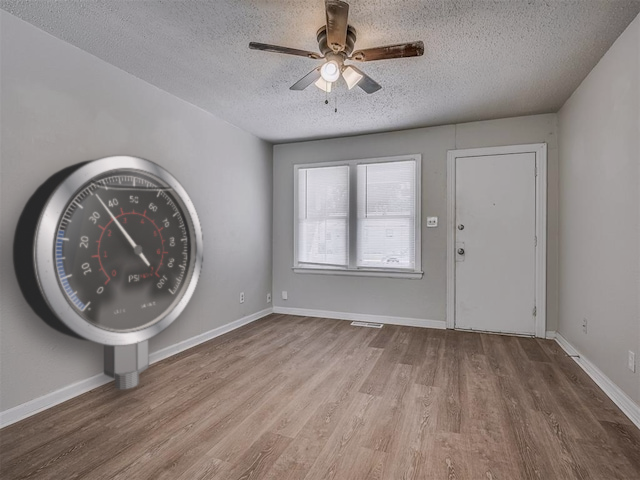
35 psi
